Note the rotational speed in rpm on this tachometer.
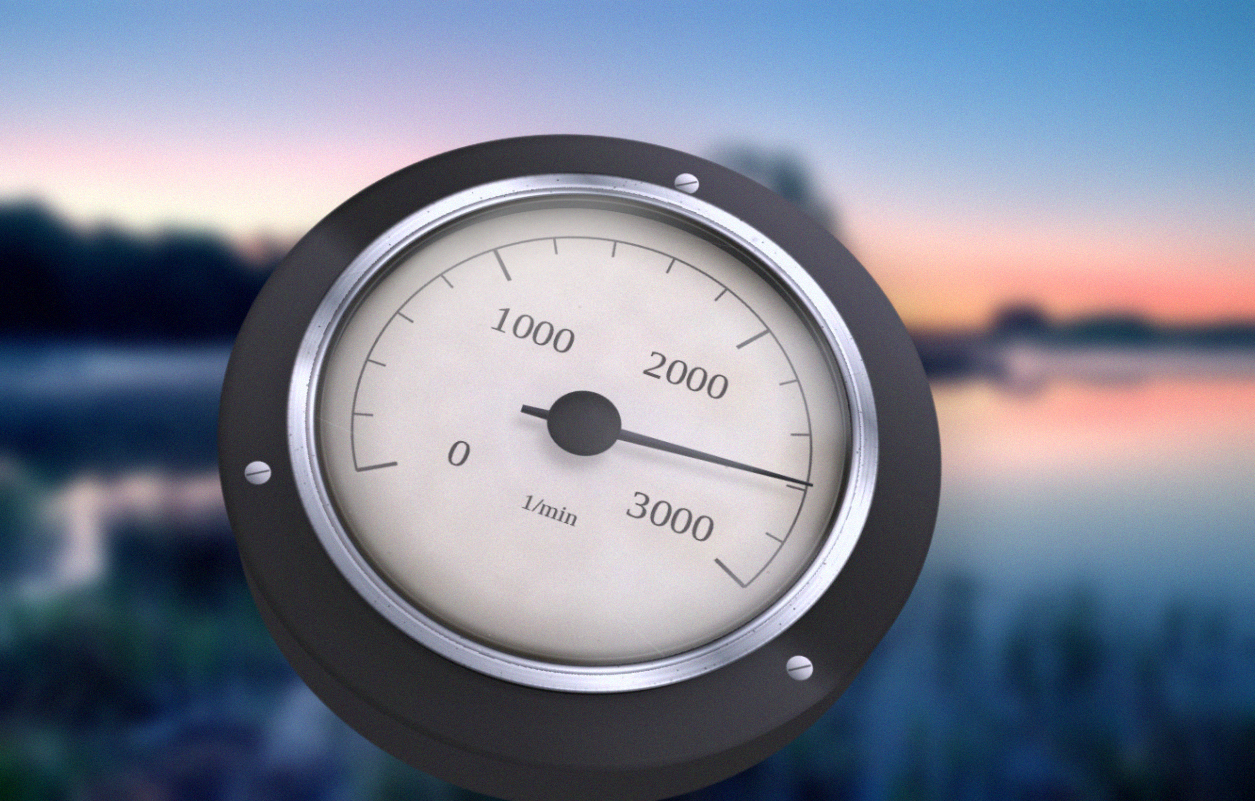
2600 rpm
